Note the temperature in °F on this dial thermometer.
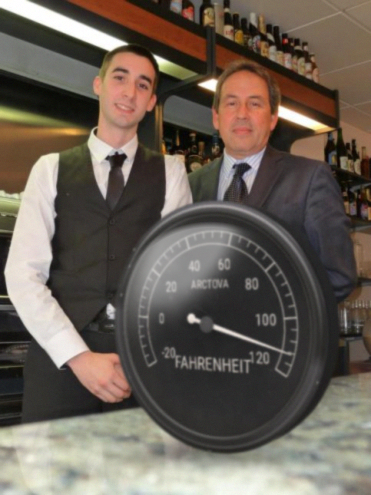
112 °F
